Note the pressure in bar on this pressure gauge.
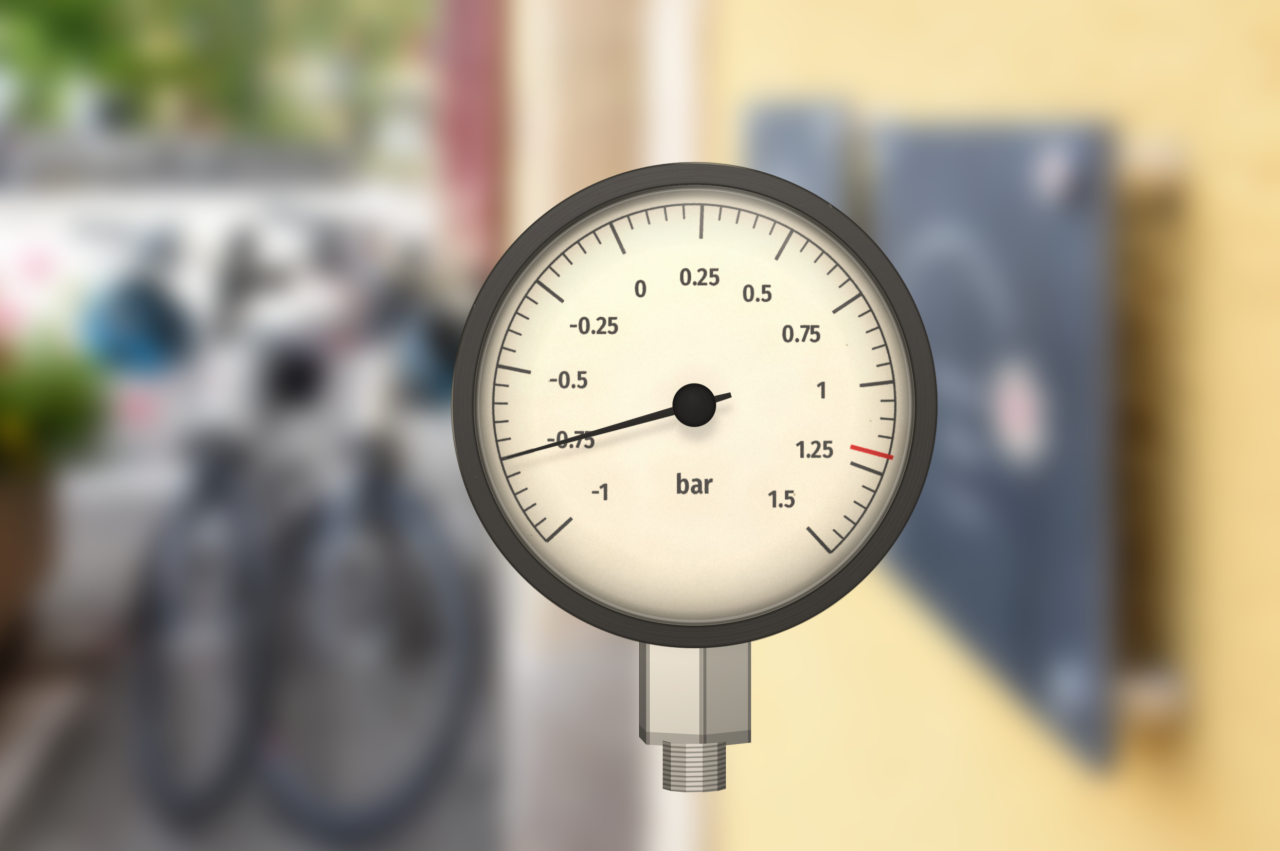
-0.75 bar
